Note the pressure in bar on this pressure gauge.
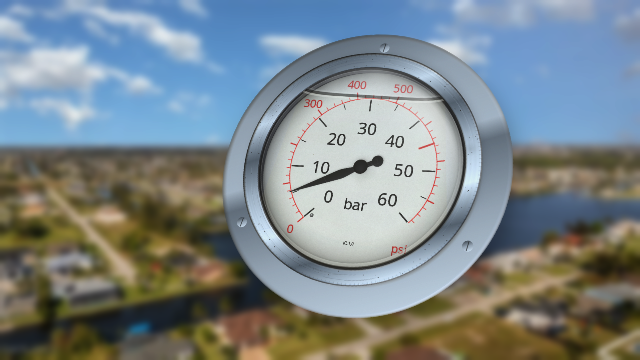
5 bar
